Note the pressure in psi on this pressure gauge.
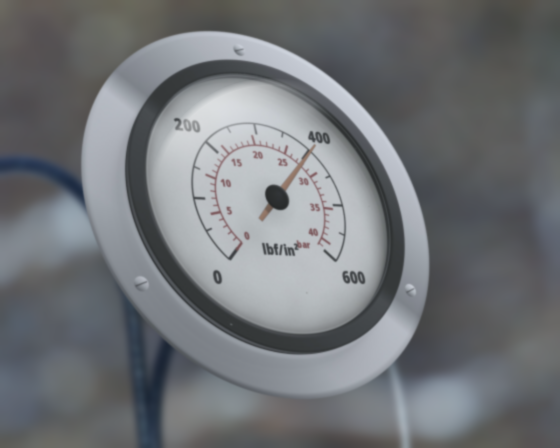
400 psi
